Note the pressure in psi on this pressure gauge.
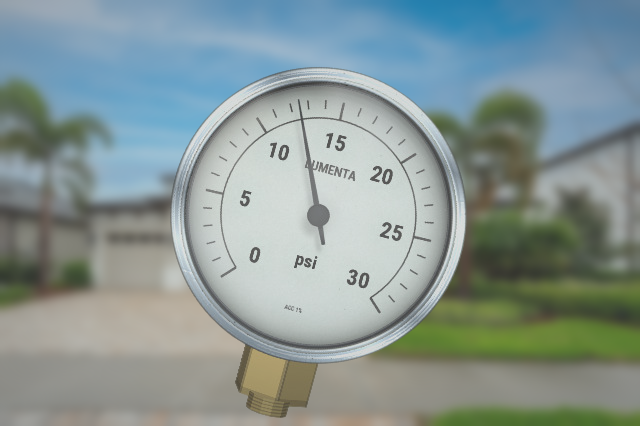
12.5 psi
